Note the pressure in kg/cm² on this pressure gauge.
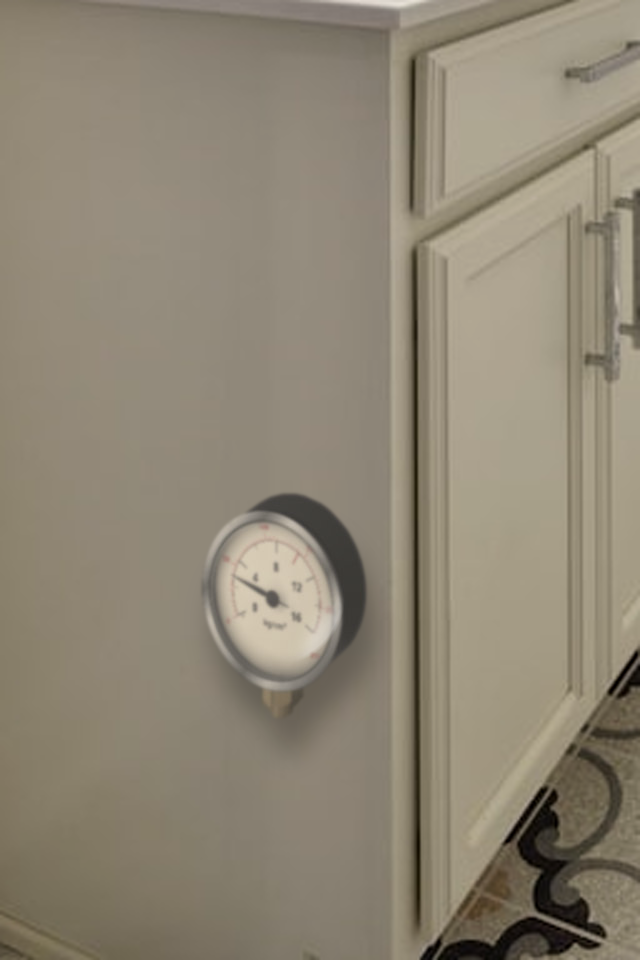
3 kg/cm²
